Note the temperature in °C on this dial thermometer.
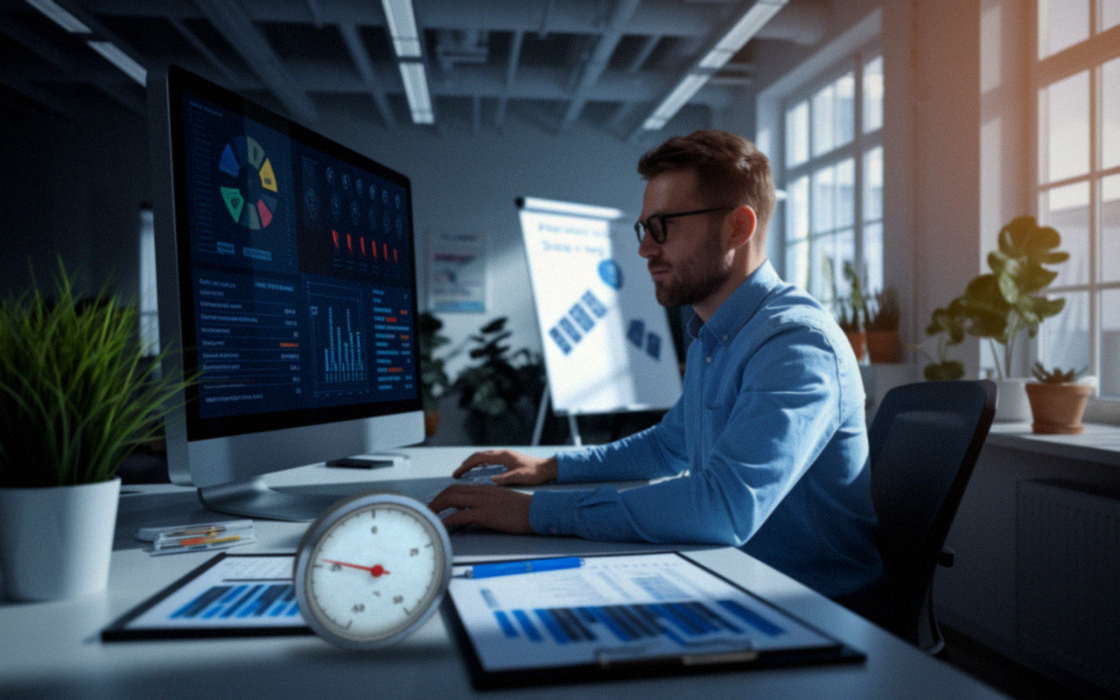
-22.5 °C
